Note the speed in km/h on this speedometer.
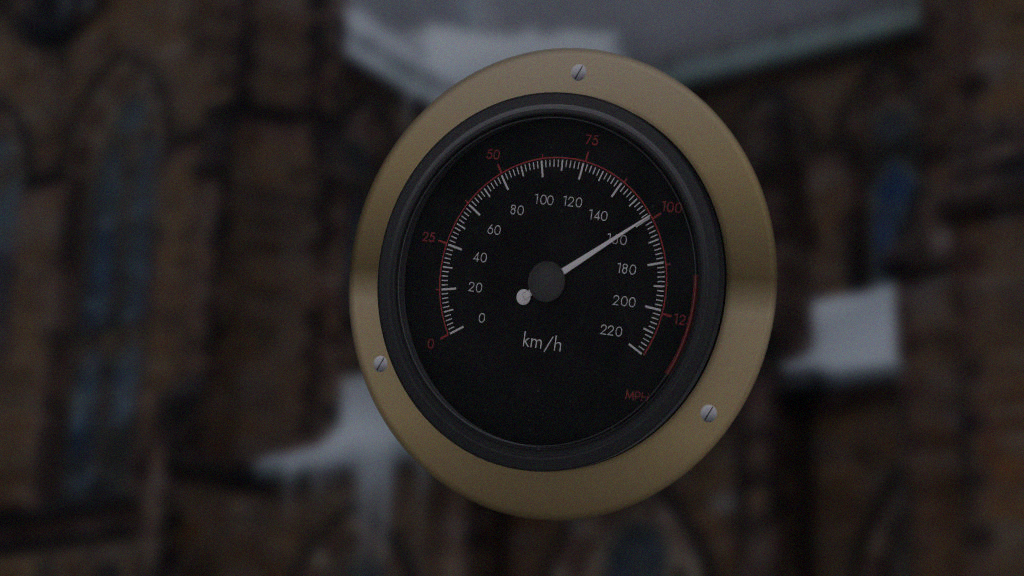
160 km/h
